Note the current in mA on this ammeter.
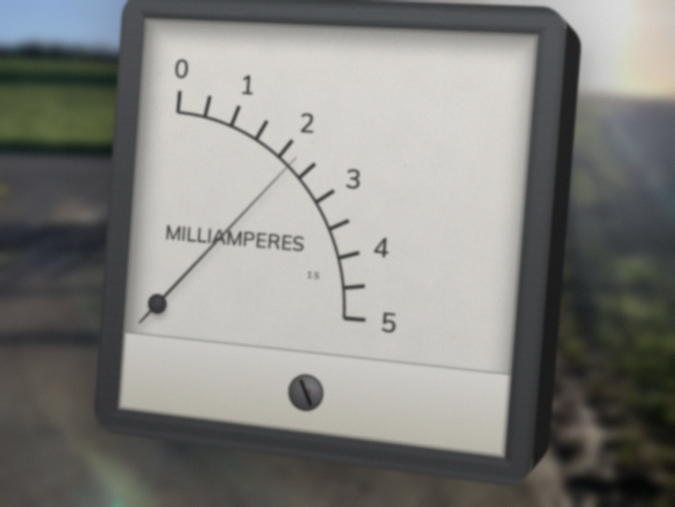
2.25 mA
